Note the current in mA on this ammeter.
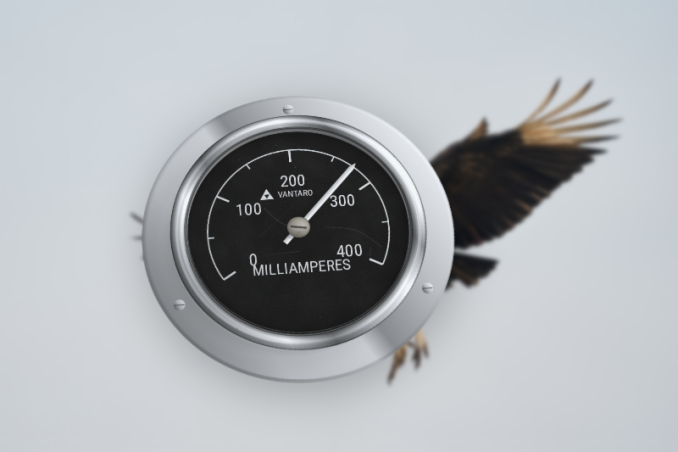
275 mA
